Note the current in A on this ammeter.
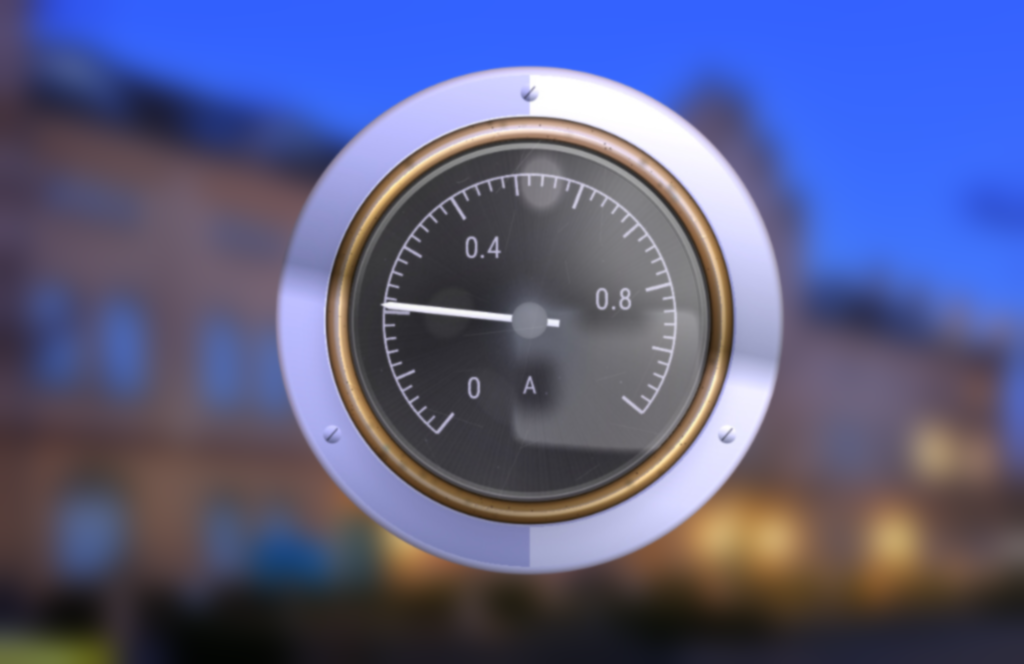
0.21 A
